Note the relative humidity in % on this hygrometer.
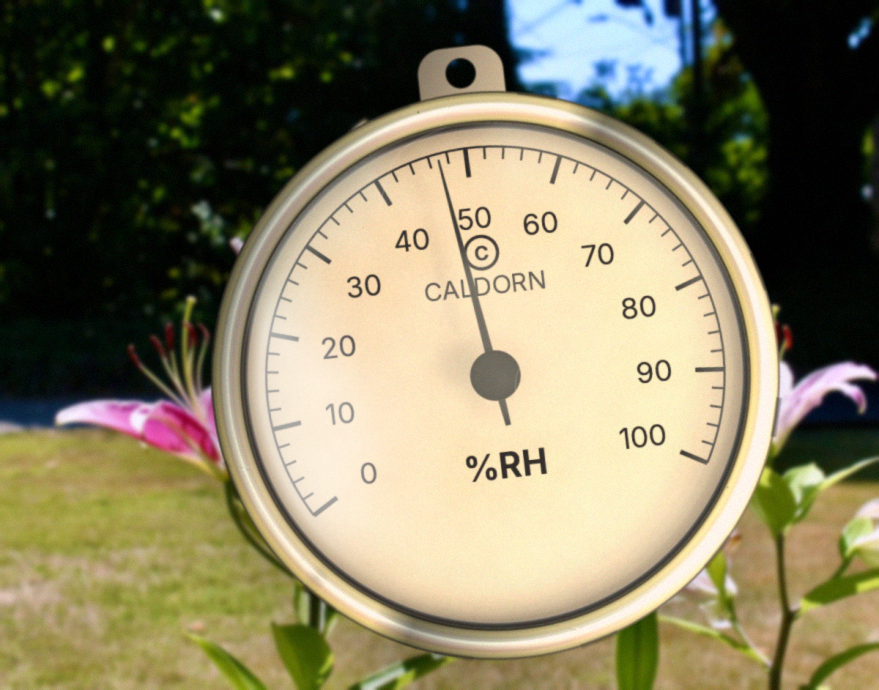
47 %
